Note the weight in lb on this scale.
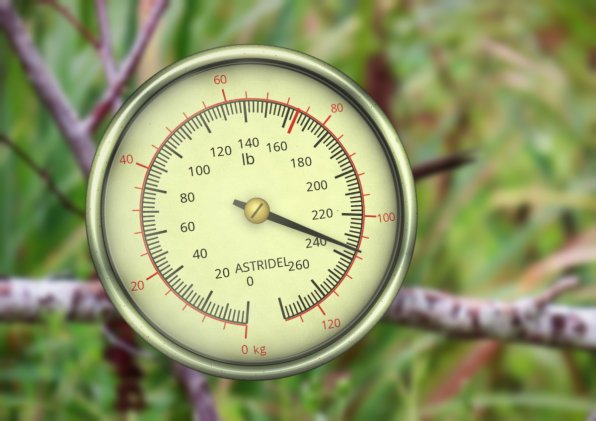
236 lb
